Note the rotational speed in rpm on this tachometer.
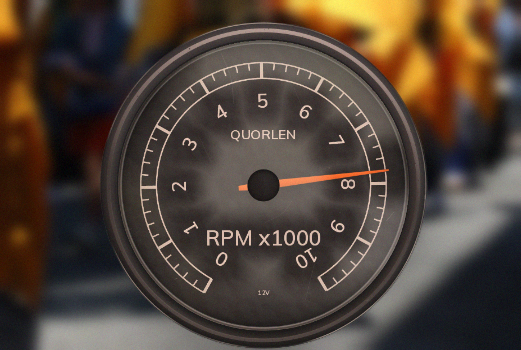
7800 rpm
